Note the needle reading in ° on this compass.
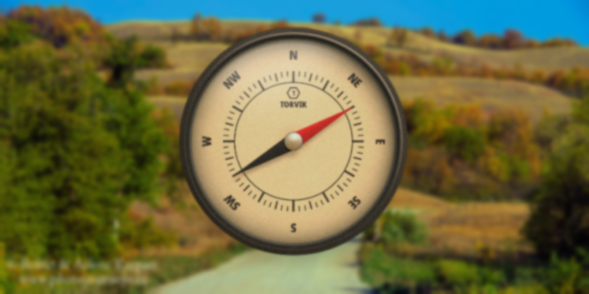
60 °
